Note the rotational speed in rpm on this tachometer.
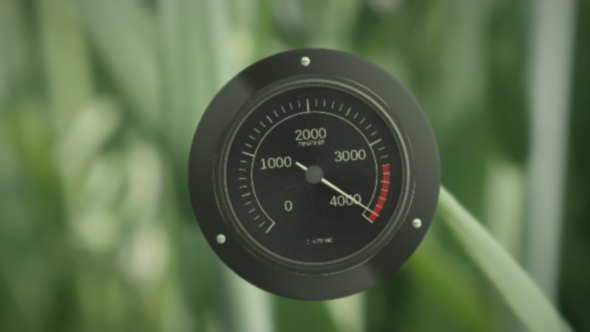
3900 rpm
